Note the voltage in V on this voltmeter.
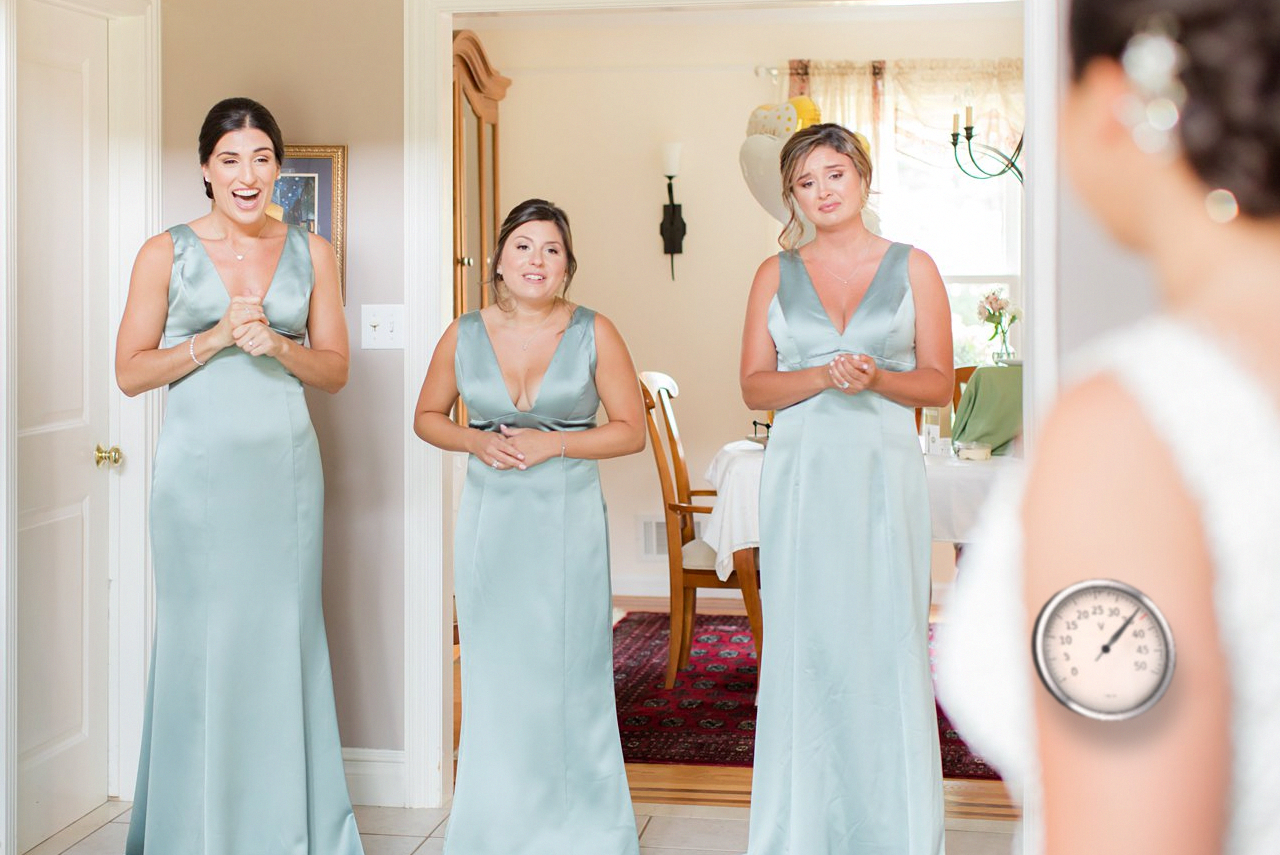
35 V
